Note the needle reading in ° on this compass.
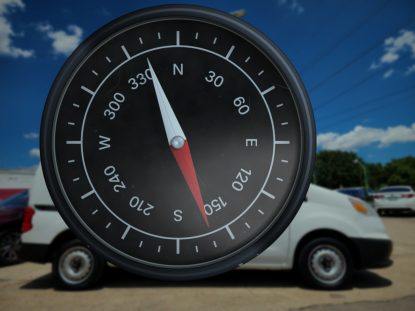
160 °
